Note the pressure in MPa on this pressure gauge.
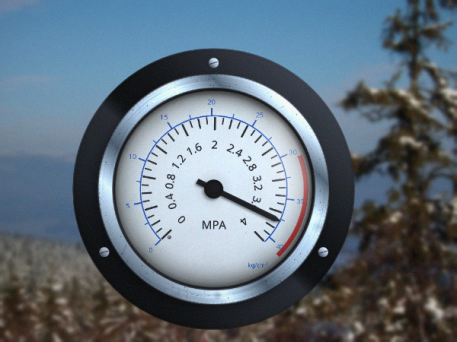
3.7 MPa
